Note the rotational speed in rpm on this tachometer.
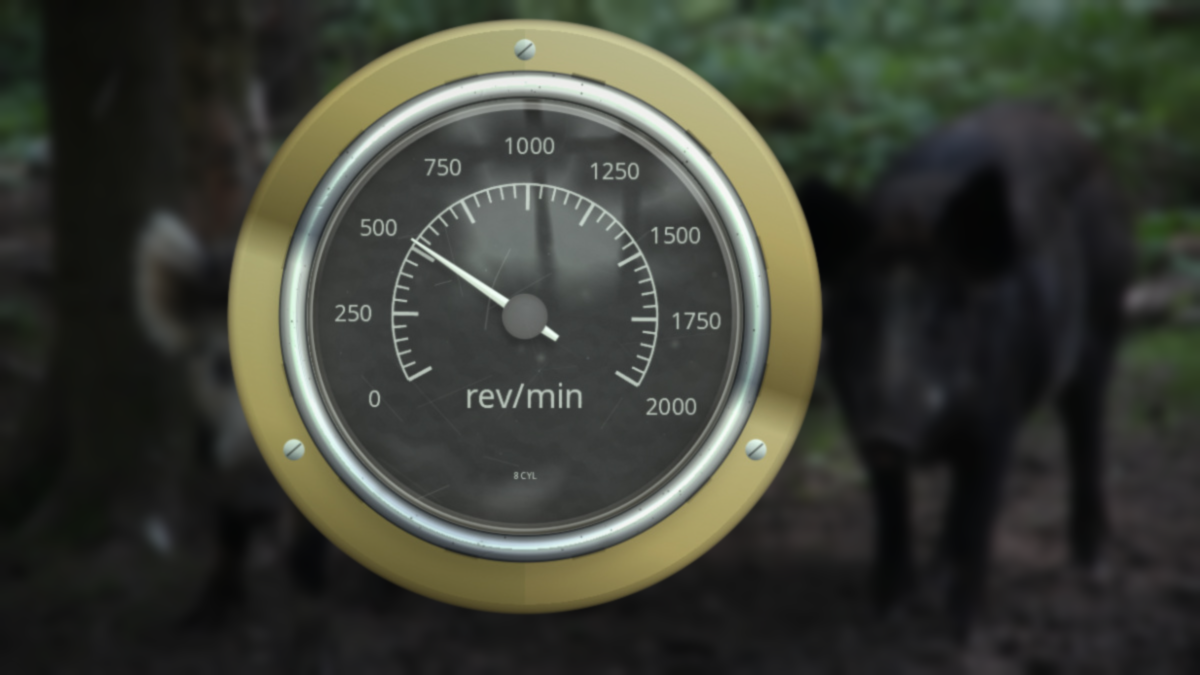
525 rpm
